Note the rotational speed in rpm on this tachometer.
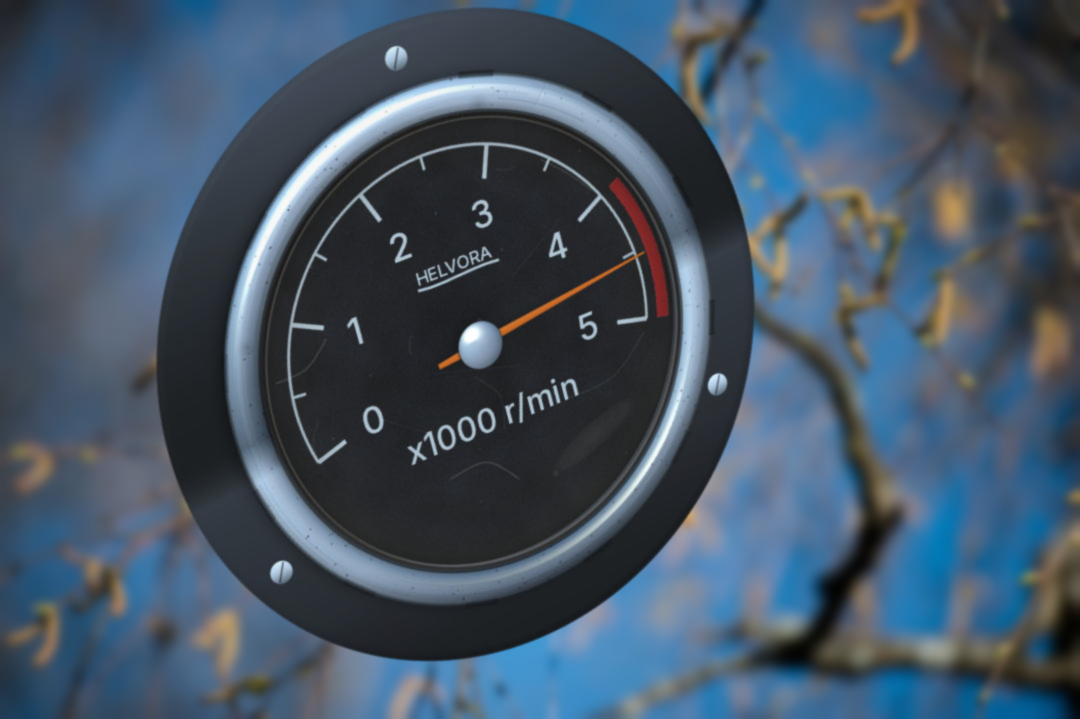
4500 rpm
